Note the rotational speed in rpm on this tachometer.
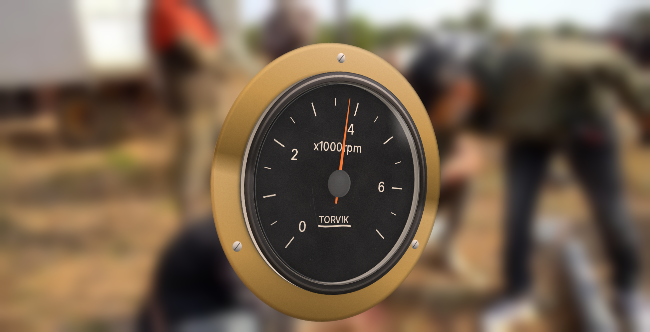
3750 rpm
